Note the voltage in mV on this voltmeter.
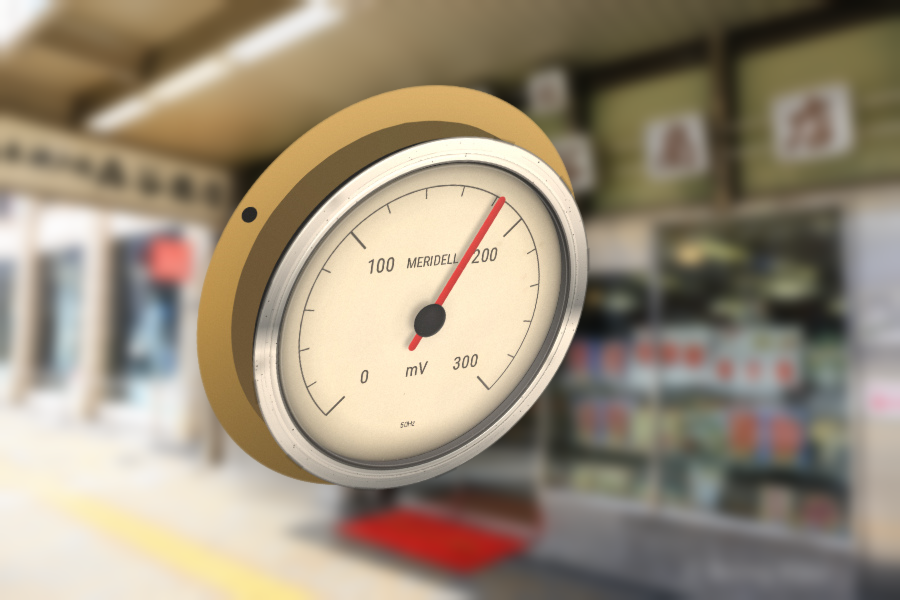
180 mV
